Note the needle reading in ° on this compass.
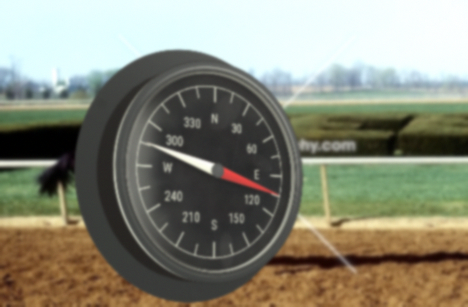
105 °
